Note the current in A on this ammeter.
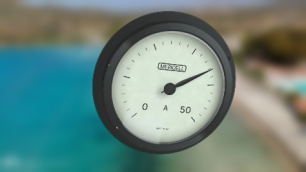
36 A
